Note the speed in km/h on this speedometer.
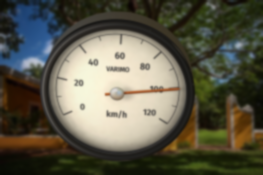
100 km/h
